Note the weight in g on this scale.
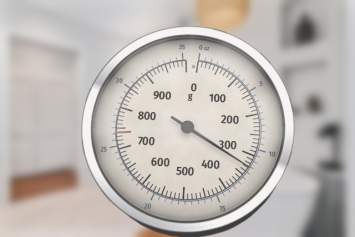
330 g
